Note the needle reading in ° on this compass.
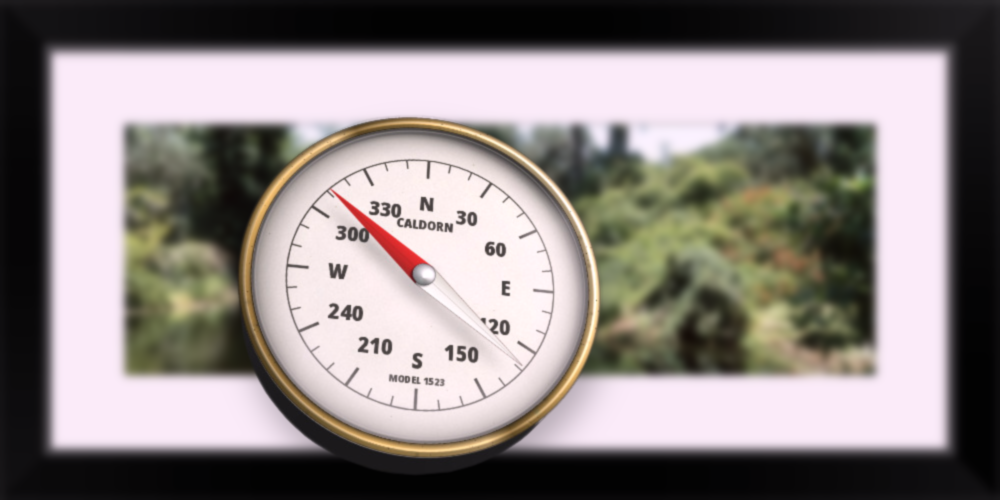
310 °
